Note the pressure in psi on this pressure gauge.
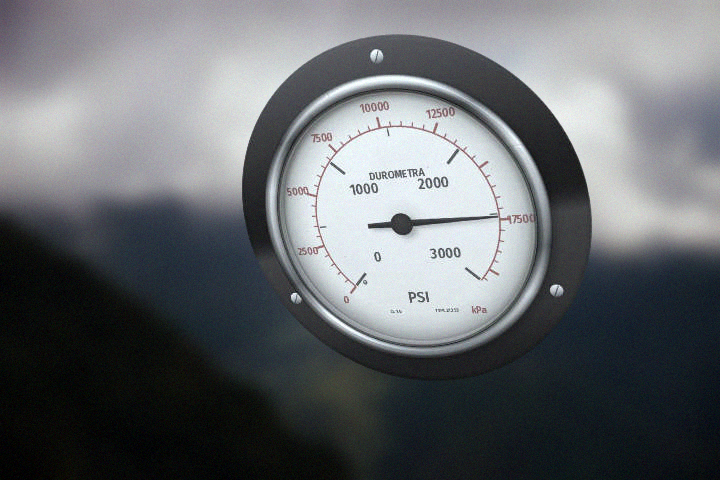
2500 psi
